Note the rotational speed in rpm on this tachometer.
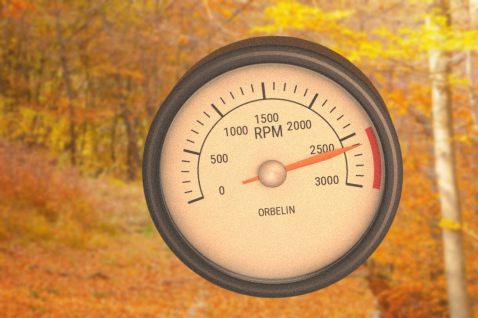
2600 rpm
